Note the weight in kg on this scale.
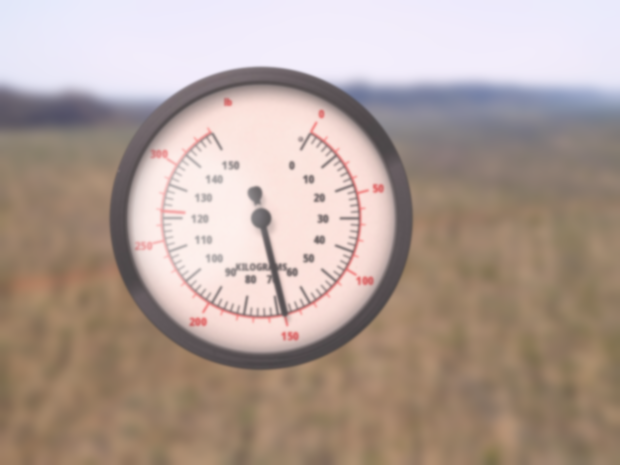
68 kg
